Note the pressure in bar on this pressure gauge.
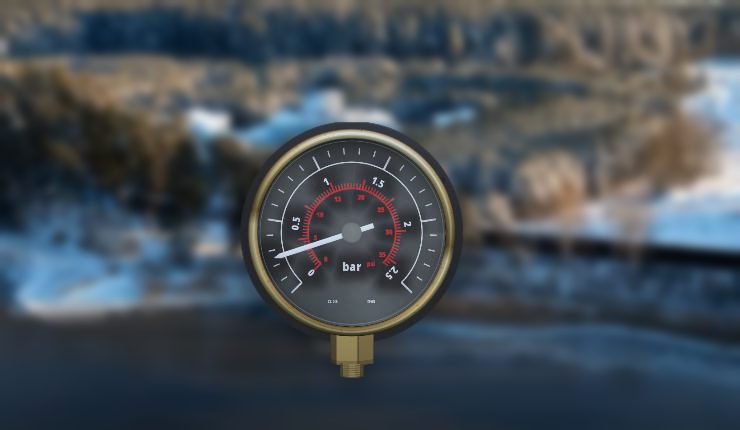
0.25 bar
